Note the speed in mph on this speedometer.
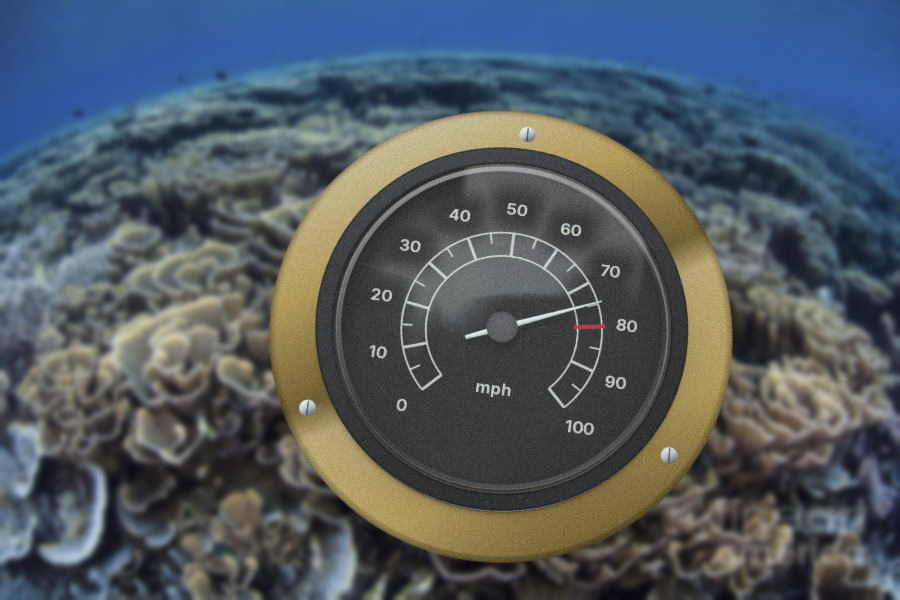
75 mph
